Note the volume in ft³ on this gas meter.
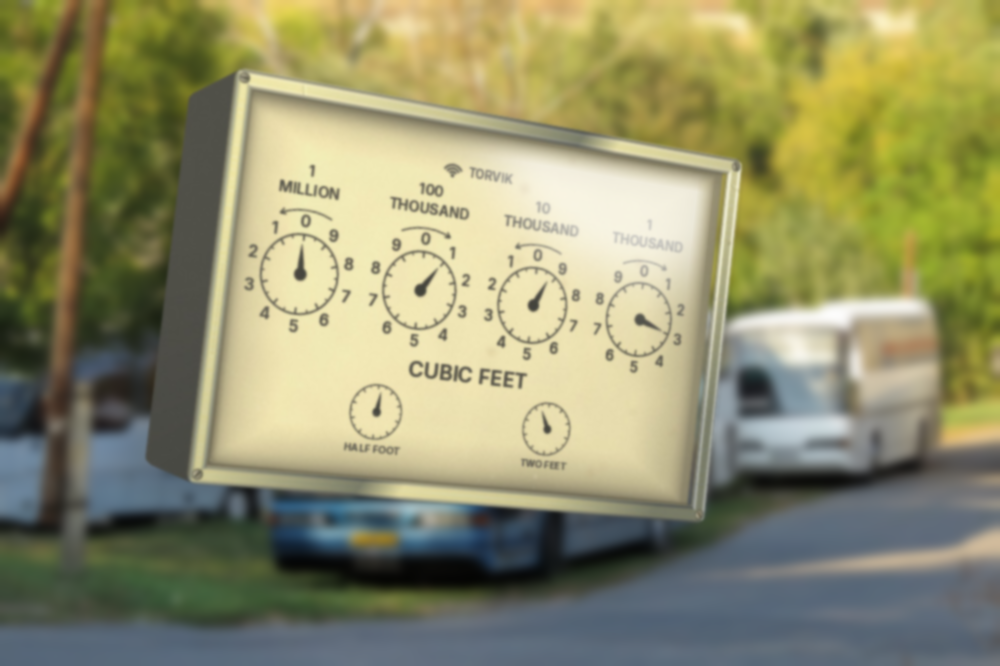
9300 ft³
